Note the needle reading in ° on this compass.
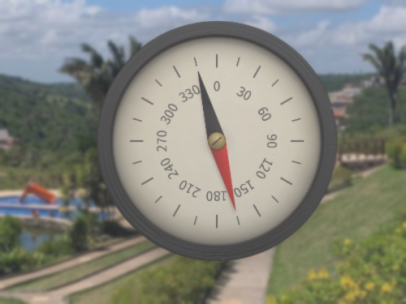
165 °
